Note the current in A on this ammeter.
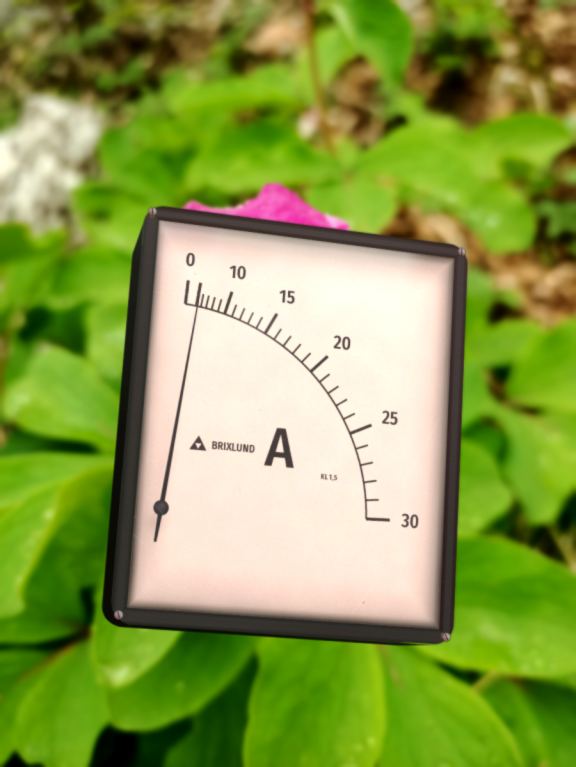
5 A
